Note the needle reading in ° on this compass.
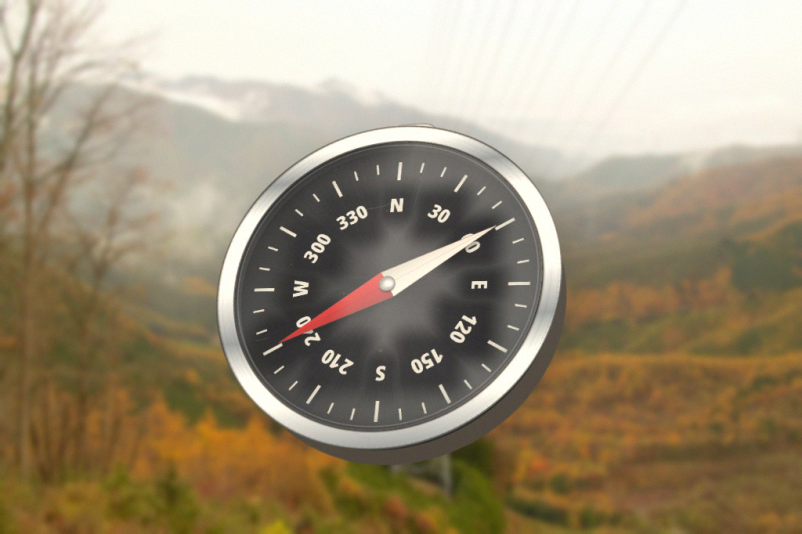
240 °
